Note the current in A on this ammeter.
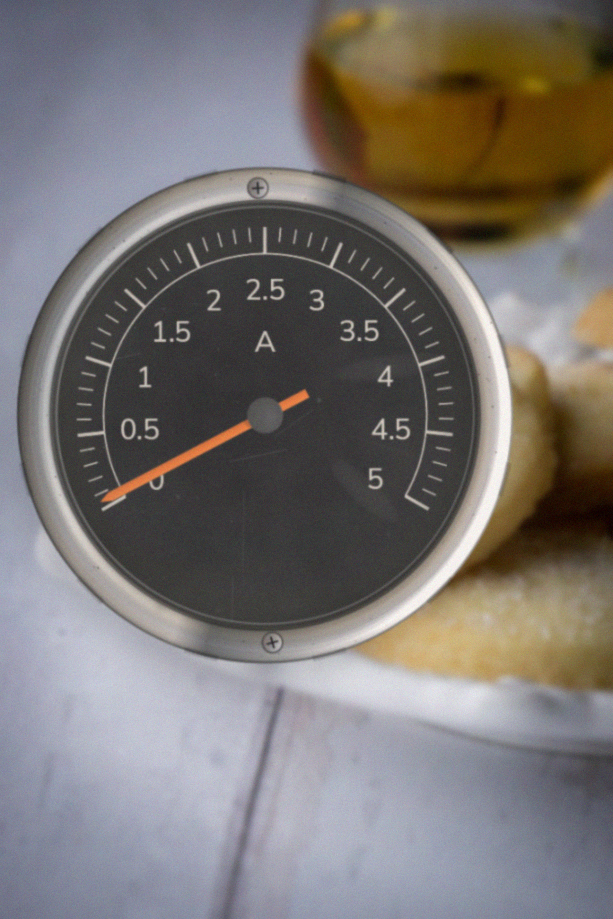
0.05 A
